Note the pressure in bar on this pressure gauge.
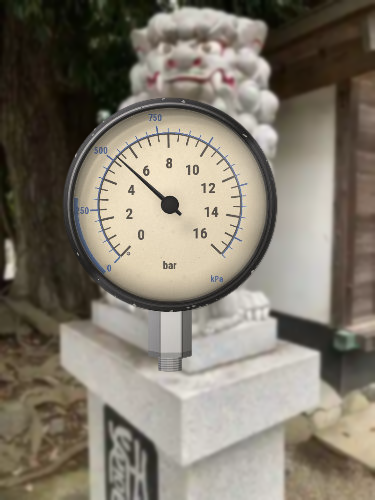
5.25 bar
